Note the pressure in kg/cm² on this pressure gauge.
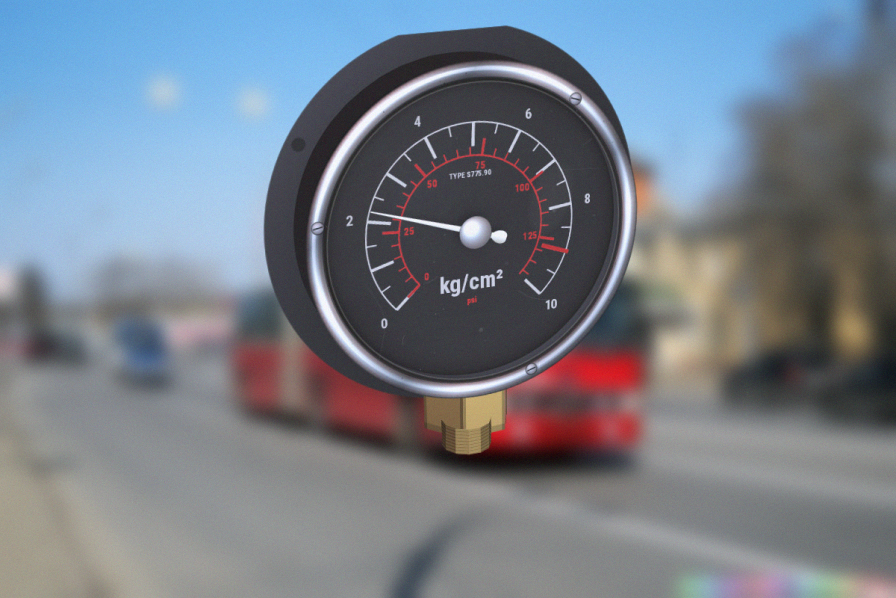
2.25 kg/cm²
